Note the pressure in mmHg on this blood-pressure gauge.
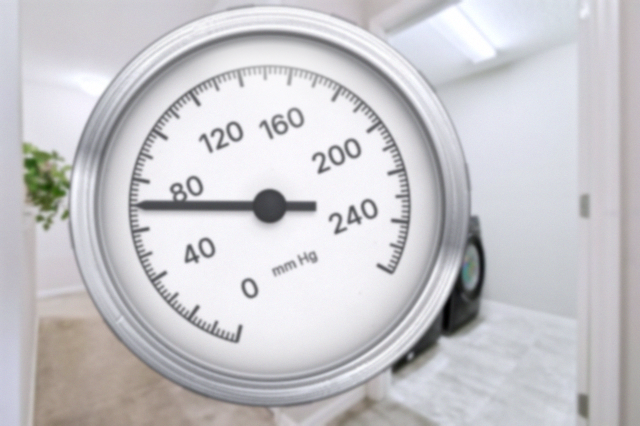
70 mmHg
